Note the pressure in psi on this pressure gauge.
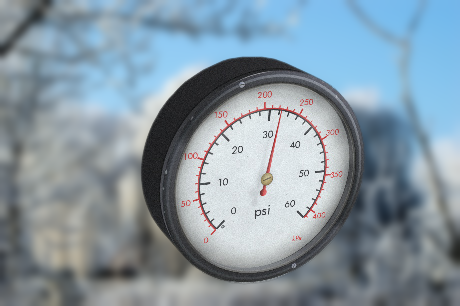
32 psi
